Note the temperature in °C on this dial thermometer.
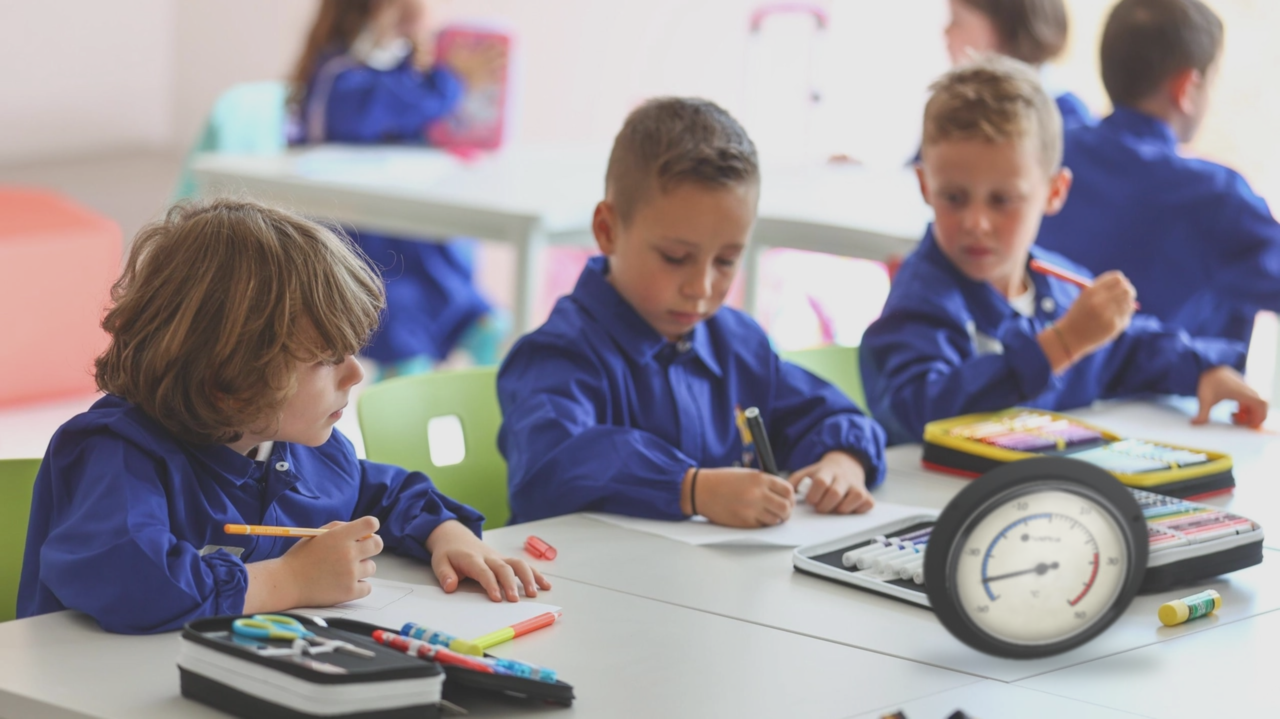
-40 °C
